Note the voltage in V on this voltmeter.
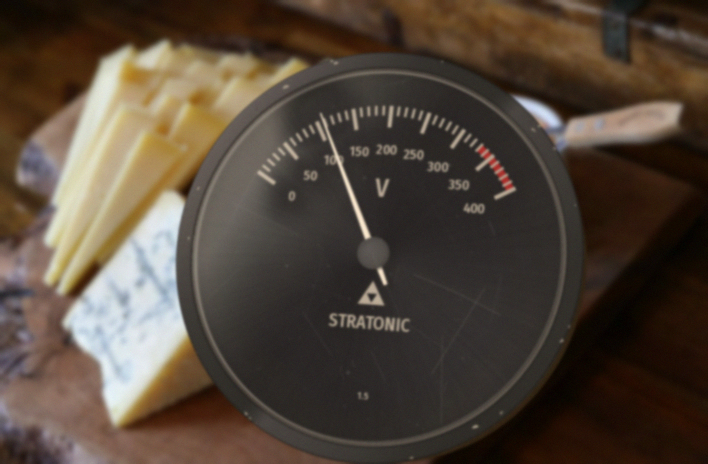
110 V
